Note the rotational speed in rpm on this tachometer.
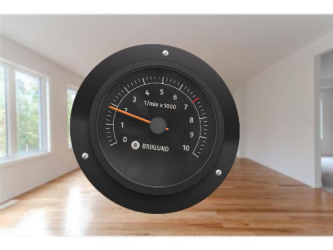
1800 rpm
